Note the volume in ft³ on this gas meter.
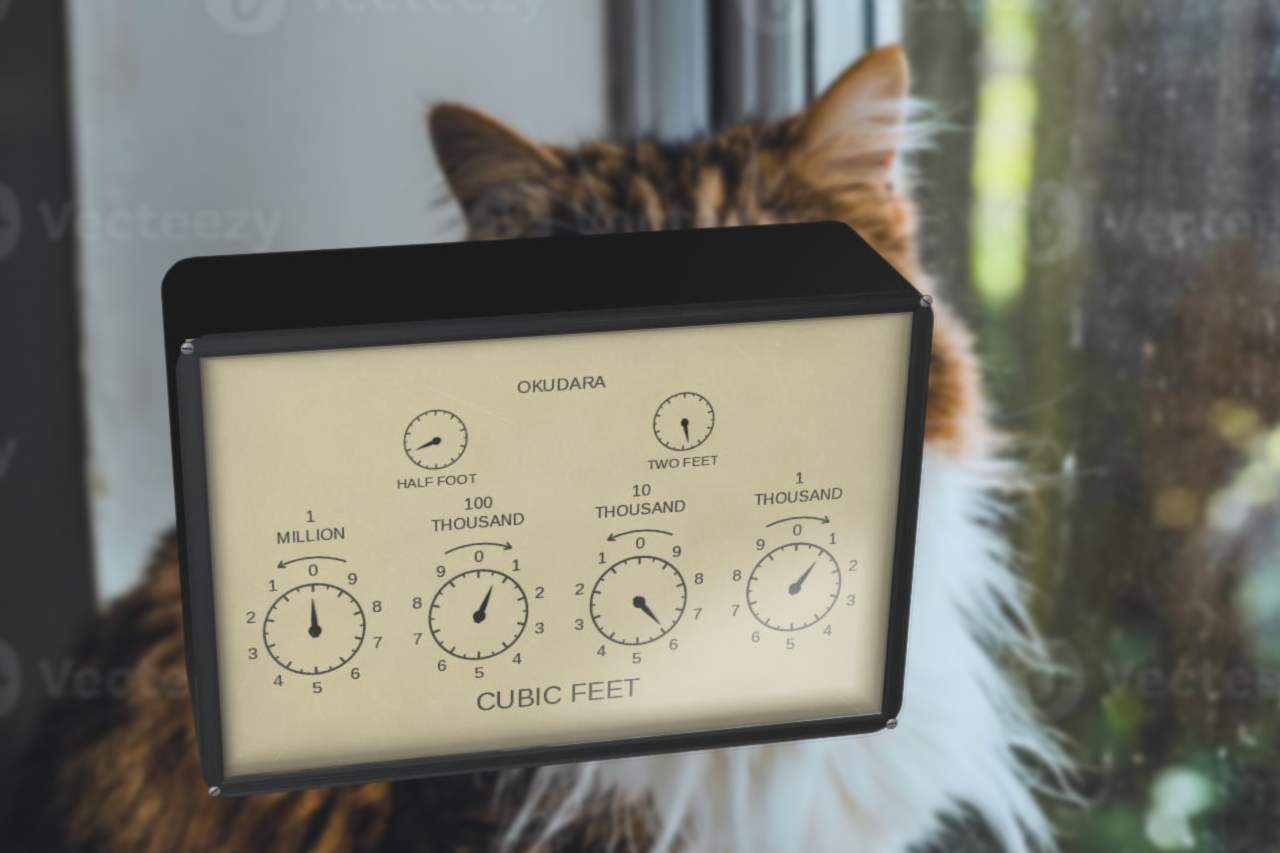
6100 ft³
